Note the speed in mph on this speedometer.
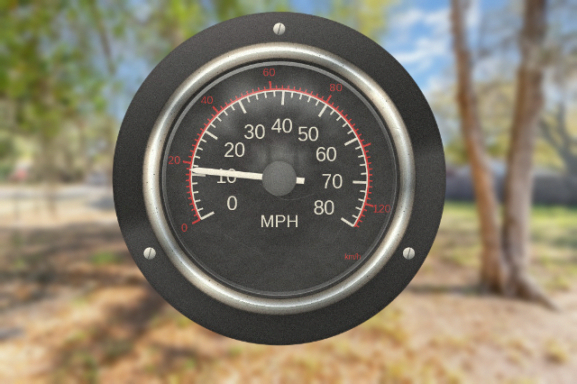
11 mph
